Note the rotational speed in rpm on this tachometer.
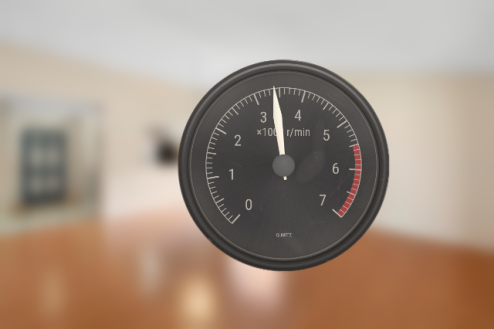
3400 rpm
